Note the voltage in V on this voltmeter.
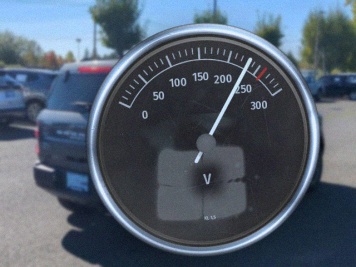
230 V
